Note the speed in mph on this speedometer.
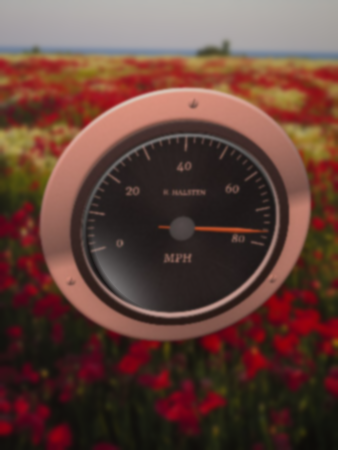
76 mph
